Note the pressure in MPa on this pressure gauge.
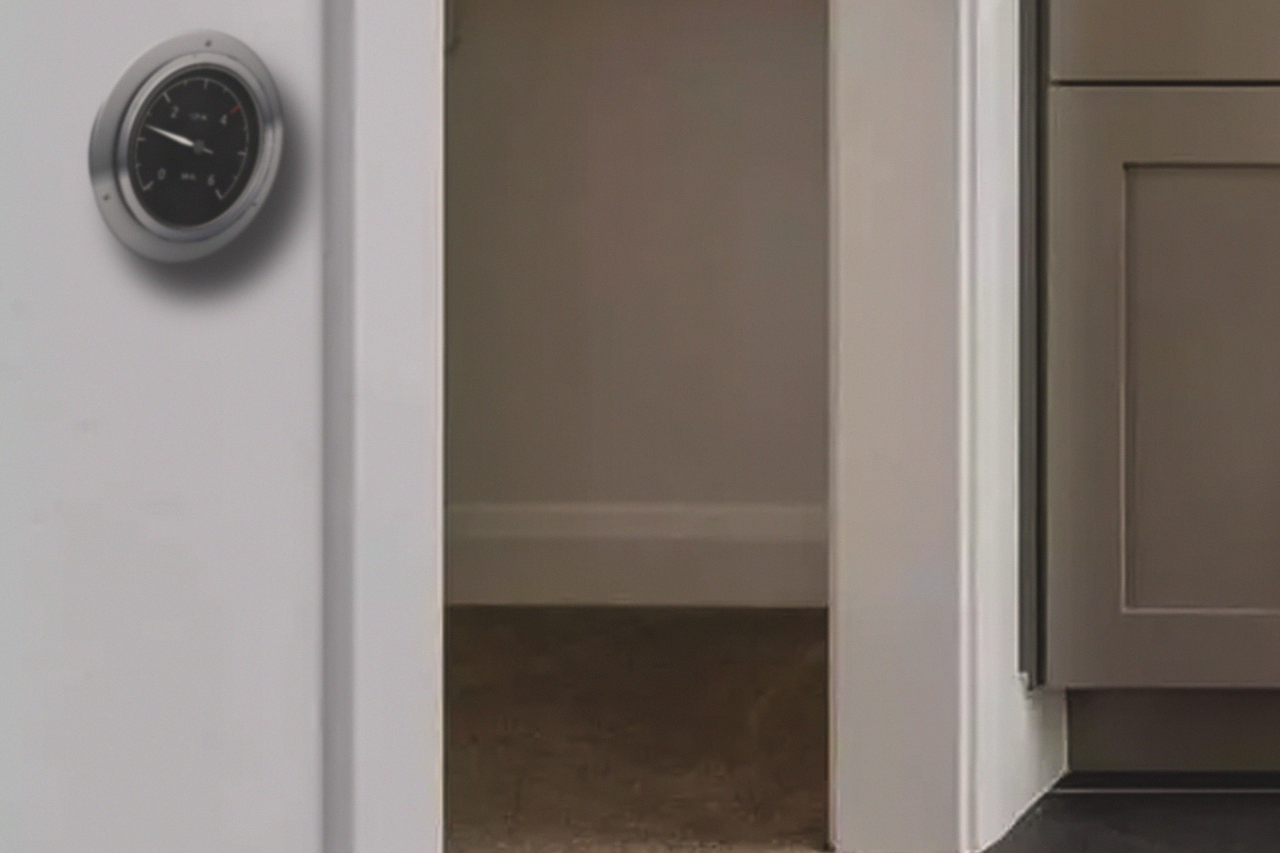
1.25 MPa
